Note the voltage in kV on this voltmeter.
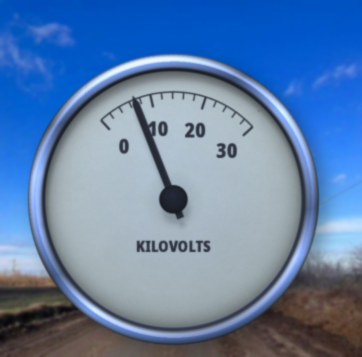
7 kV
